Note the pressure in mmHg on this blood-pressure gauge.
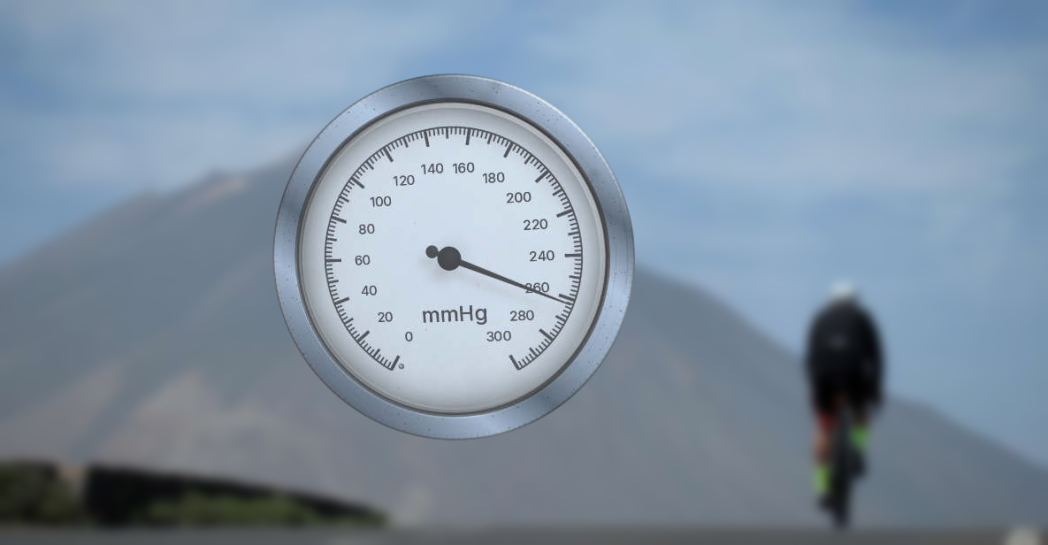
262 mmHg
